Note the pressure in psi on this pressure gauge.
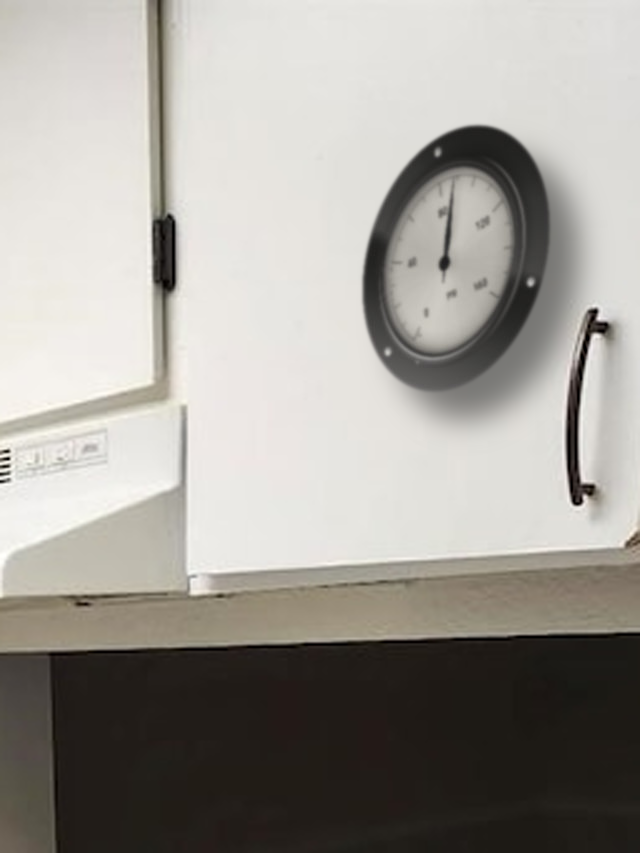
90 psi
